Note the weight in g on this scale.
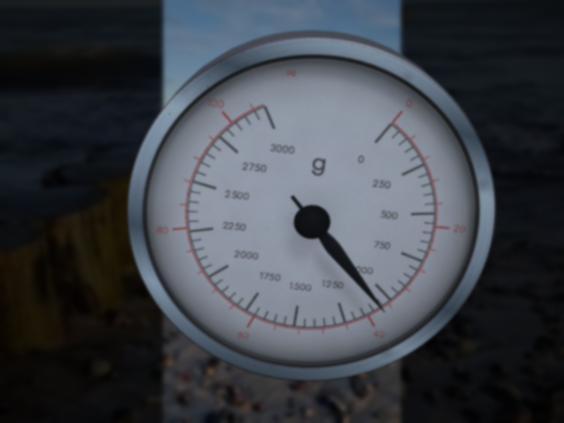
1050 g
